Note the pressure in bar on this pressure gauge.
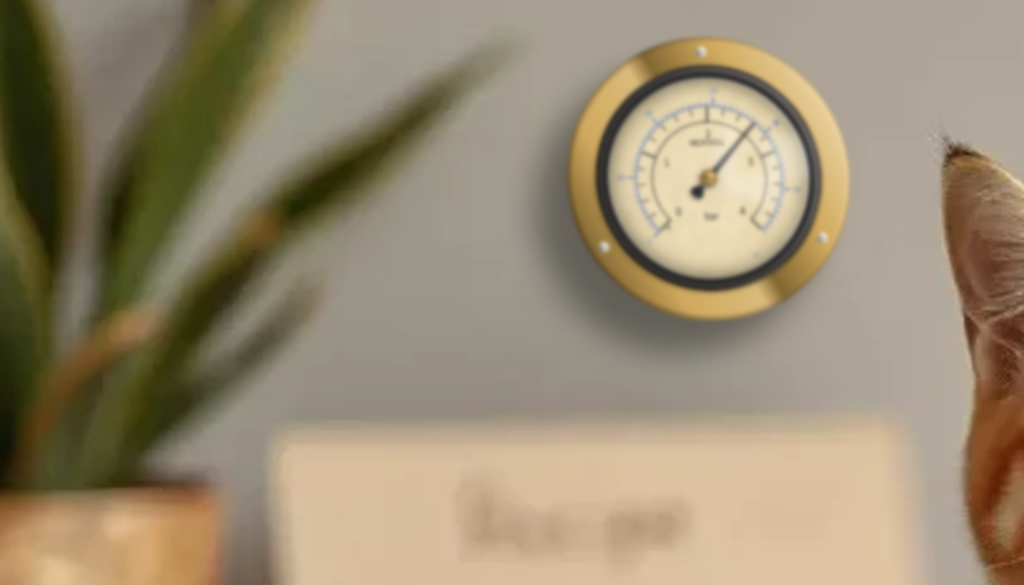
2.6 bar
